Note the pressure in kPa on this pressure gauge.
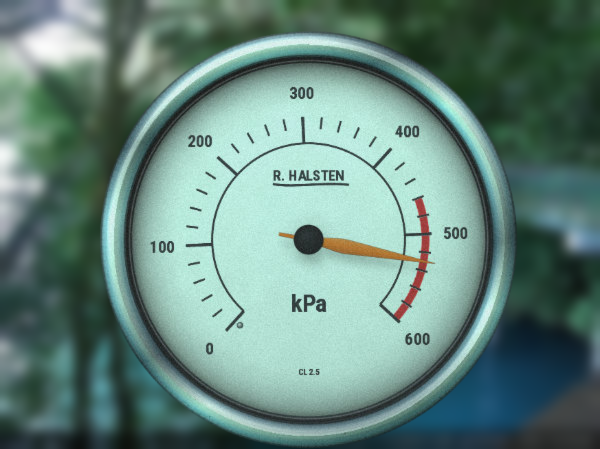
530 kPa
